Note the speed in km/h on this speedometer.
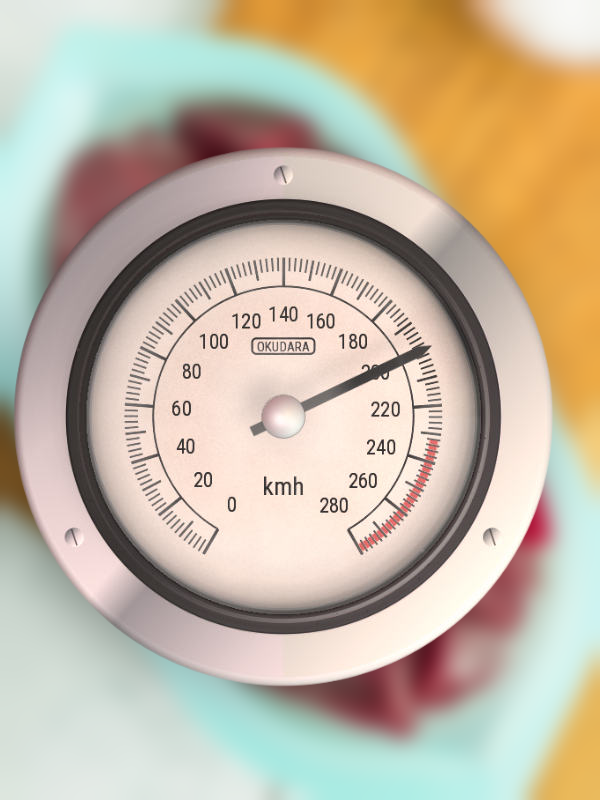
200 km/h
